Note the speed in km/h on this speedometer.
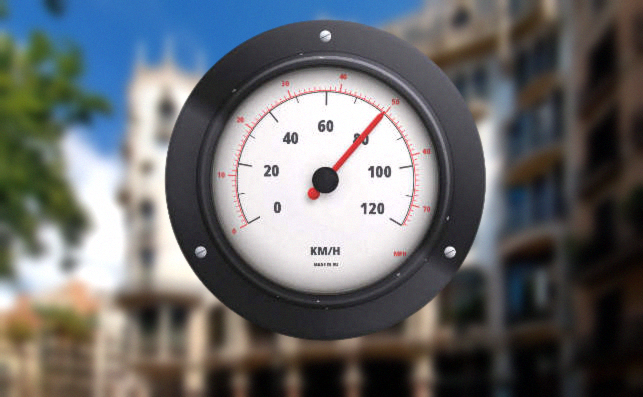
80 km/h
